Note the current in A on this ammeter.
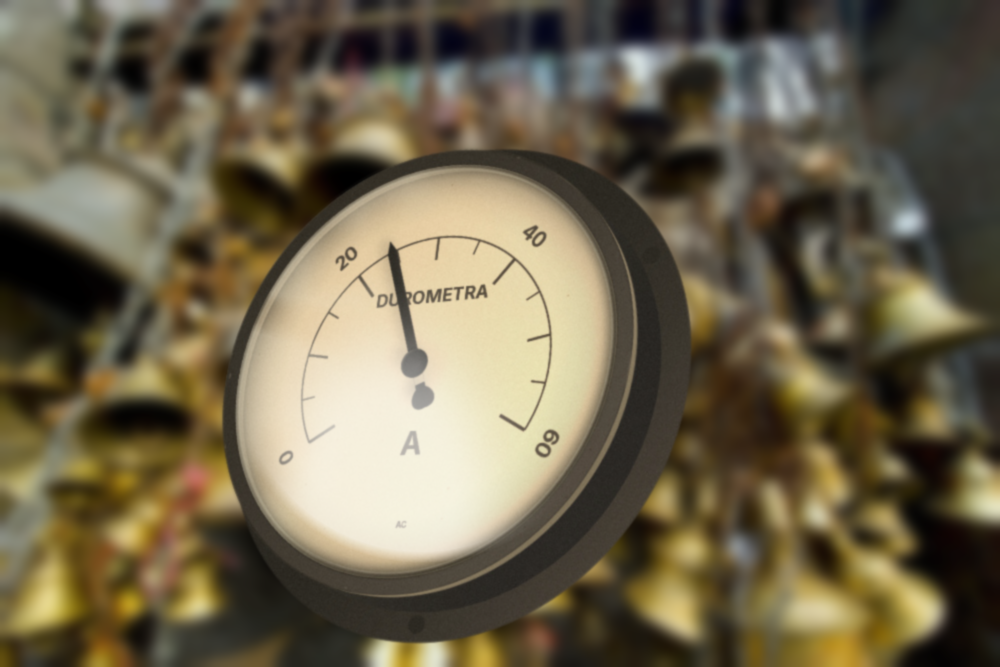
25 A
